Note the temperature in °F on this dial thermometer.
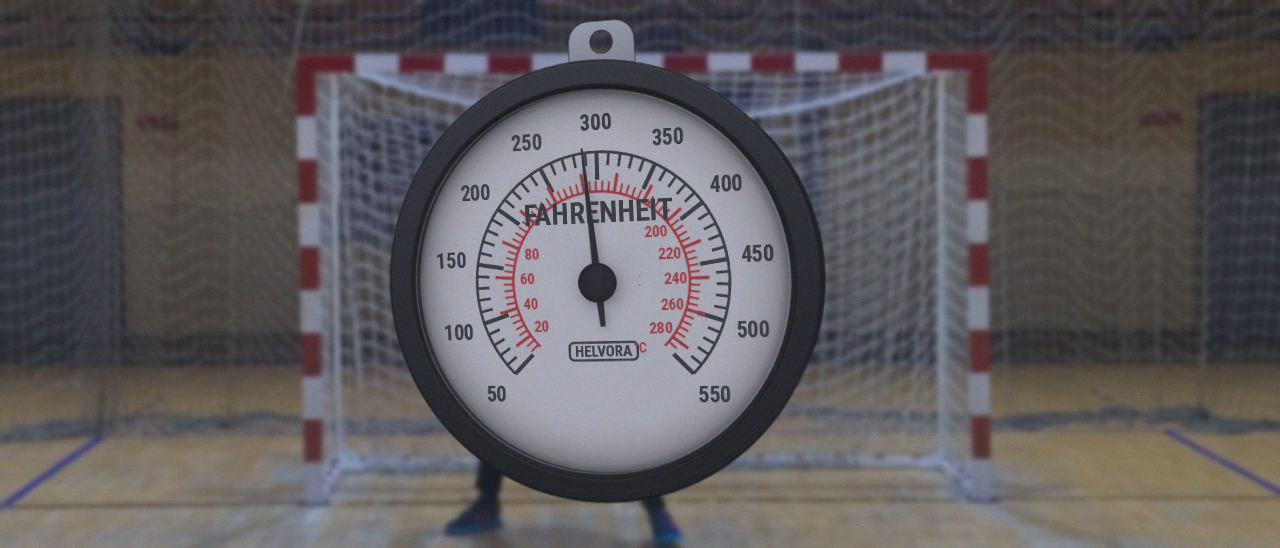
290 °F
